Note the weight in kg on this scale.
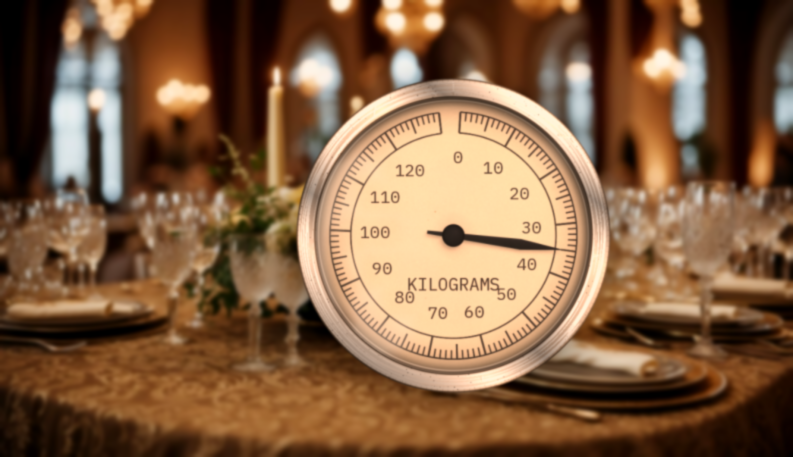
35 kg
